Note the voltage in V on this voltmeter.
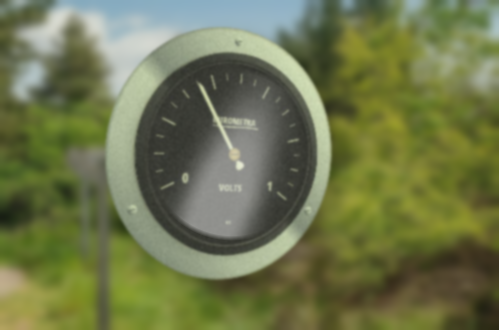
0.35 V
